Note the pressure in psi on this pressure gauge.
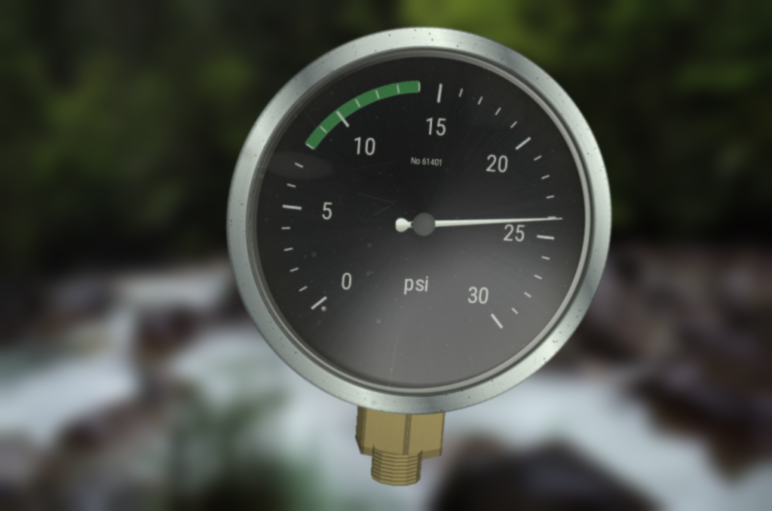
24 psi
